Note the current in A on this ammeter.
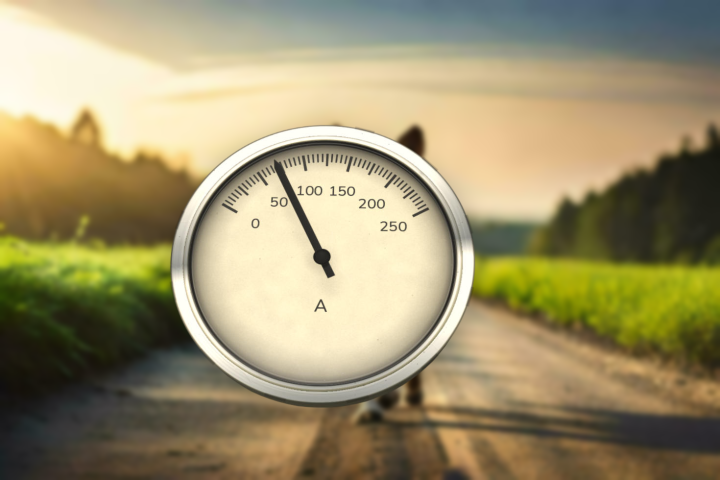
70 A
